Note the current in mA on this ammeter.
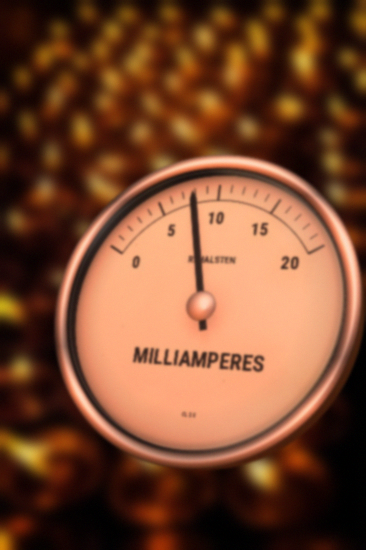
8 mA
